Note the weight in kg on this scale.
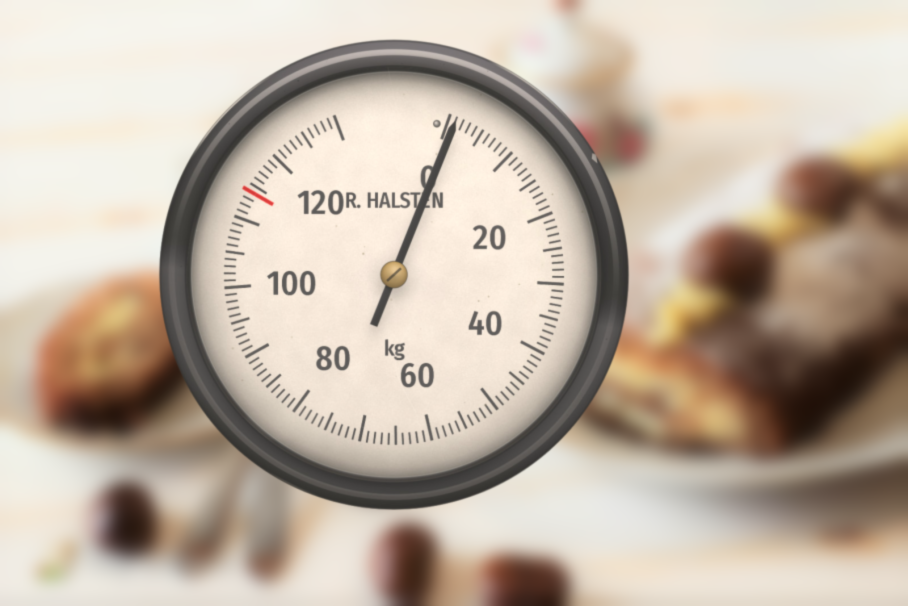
1 kg
